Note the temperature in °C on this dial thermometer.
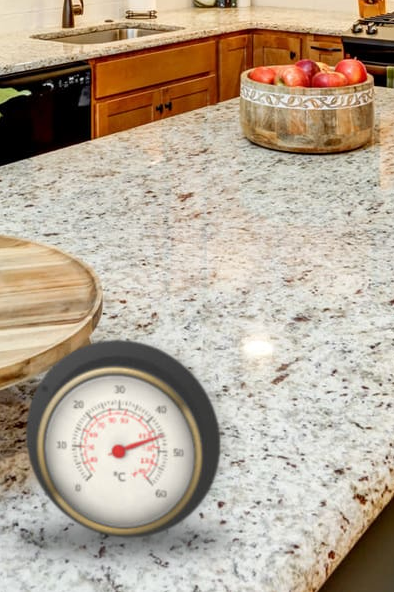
45 °C
